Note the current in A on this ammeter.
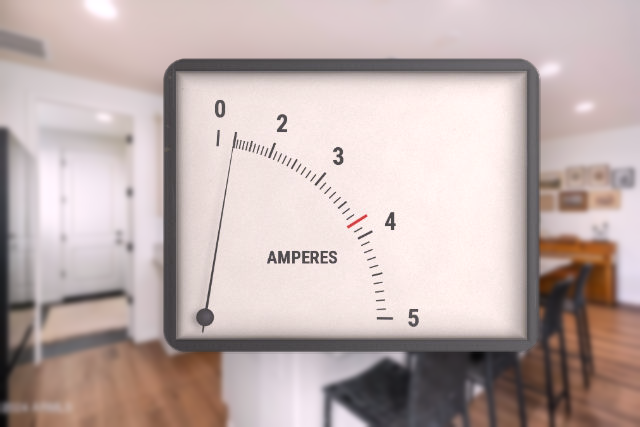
1 A
